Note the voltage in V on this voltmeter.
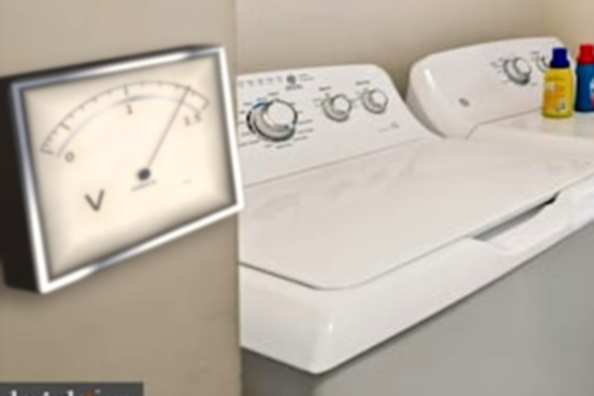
1.35 V
